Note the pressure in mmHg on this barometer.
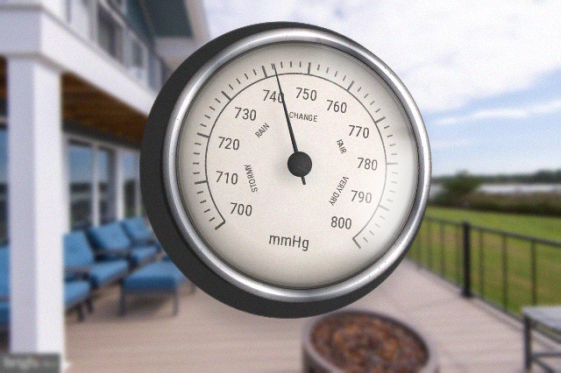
742 mmHg
